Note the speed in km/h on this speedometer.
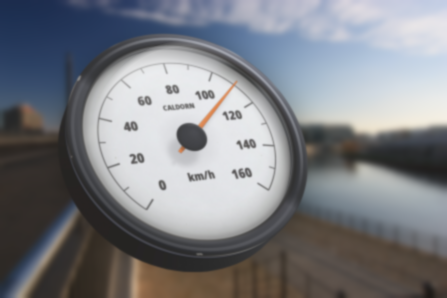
110 km/h
